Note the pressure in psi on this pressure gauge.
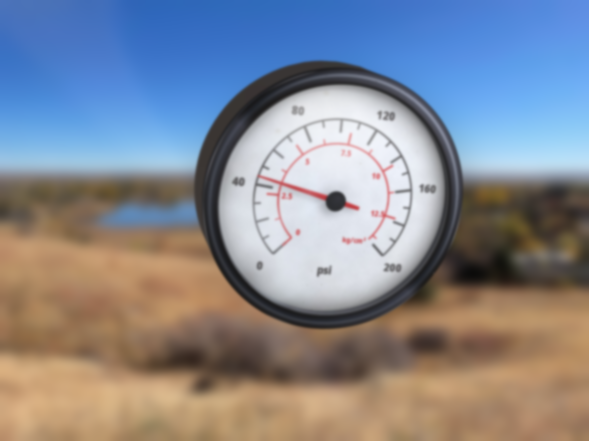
45 psi
